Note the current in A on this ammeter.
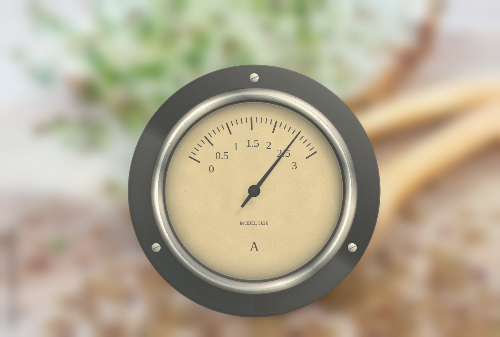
2.5 A
